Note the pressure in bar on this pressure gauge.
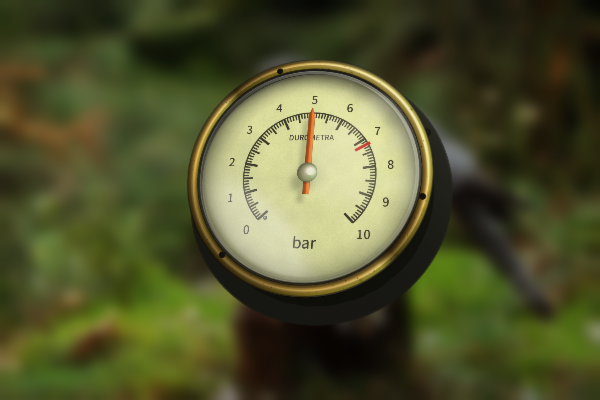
5 bar
